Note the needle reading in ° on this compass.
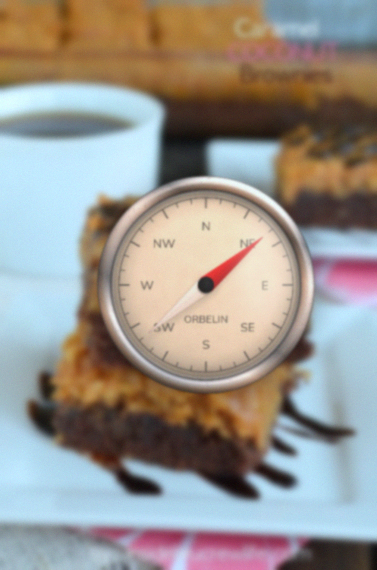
50 °
